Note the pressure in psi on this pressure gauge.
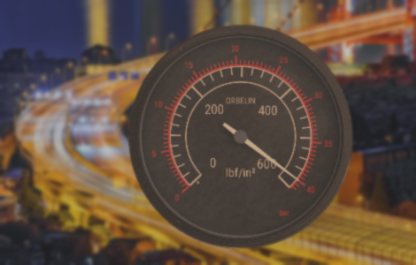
580 psi
